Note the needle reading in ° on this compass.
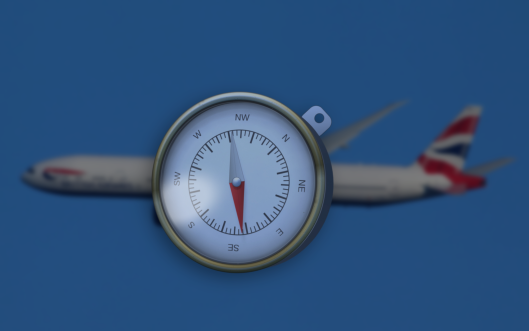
125 °
